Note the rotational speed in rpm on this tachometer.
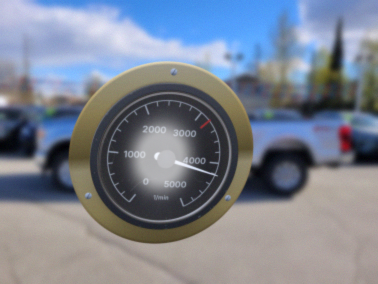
4200 rpm
